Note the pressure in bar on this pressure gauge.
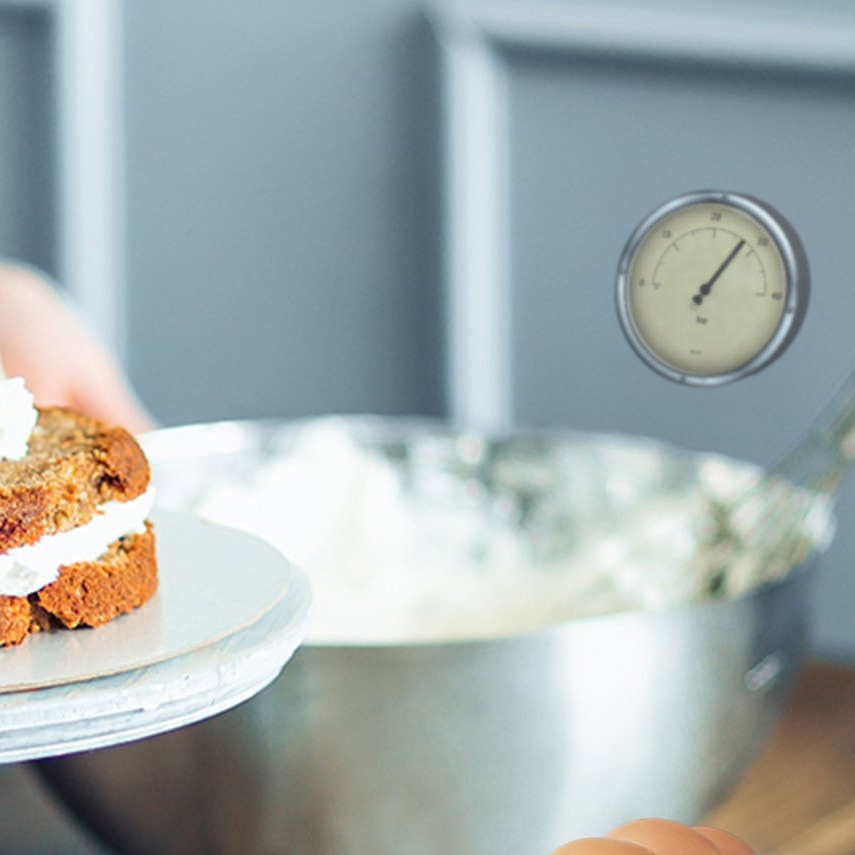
27.5 bar
